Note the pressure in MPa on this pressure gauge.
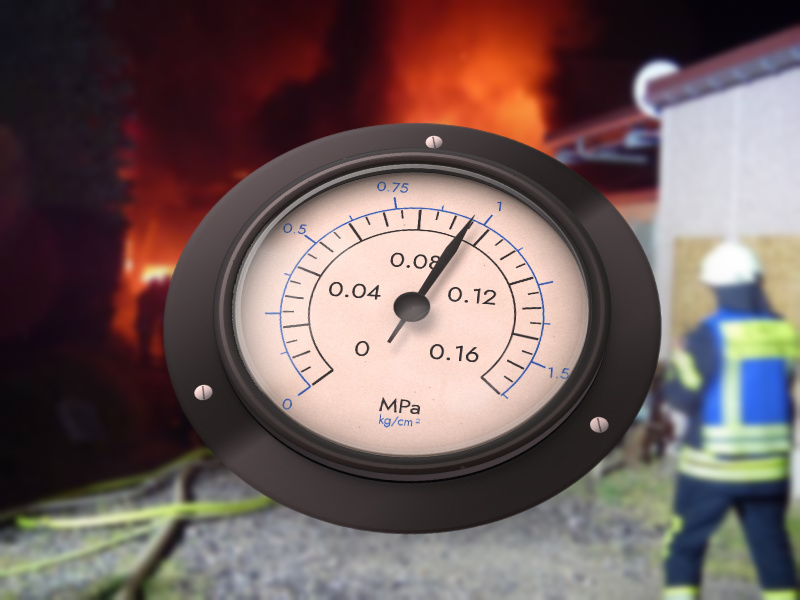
0.095 MPa
